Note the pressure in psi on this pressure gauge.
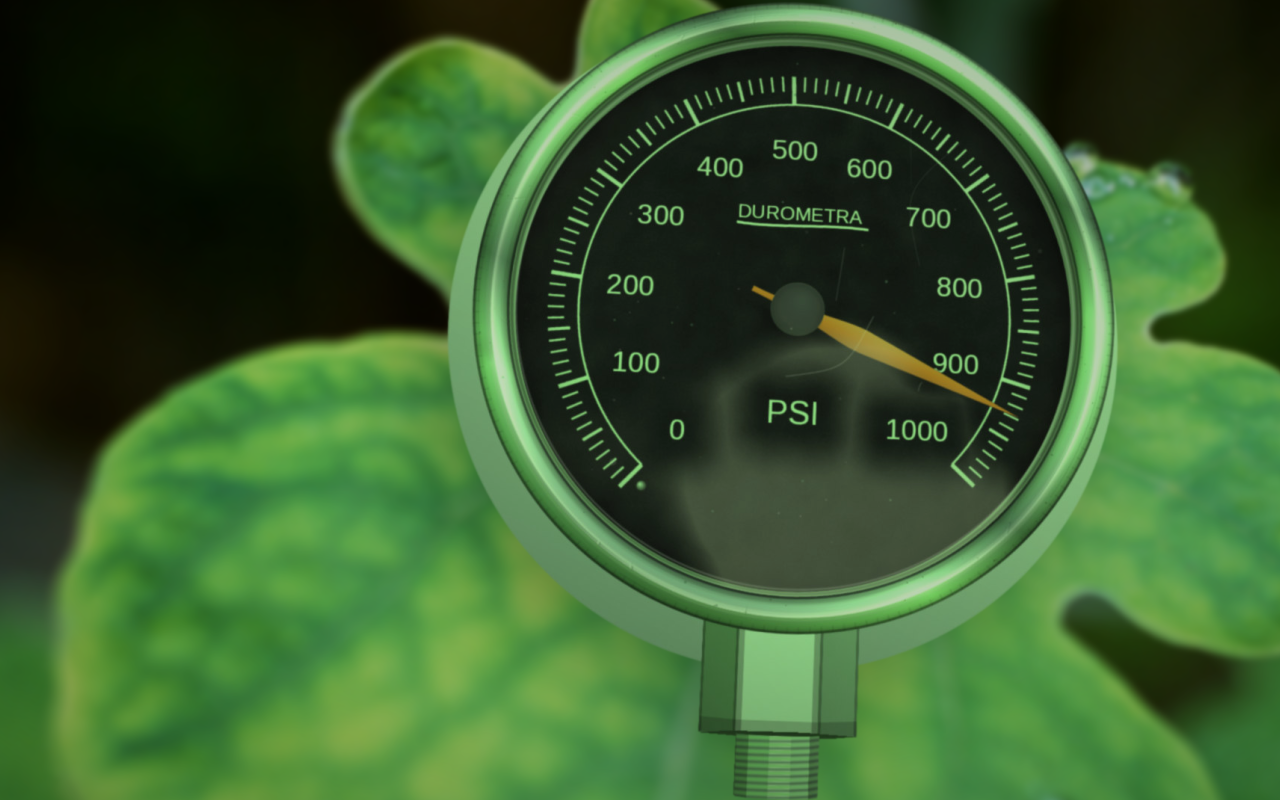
930 psi
